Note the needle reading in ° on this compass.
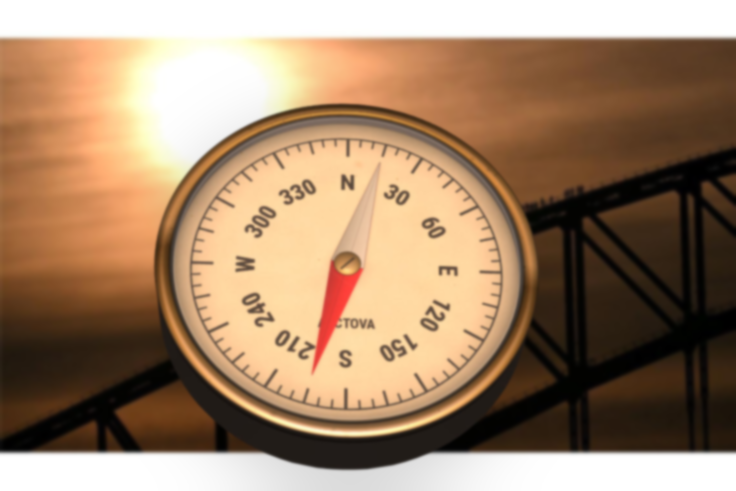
195 °
